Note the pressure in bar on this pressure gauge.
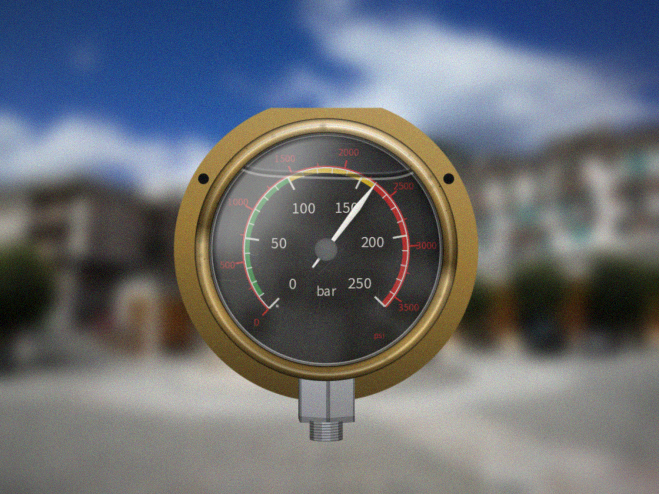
160 bar
